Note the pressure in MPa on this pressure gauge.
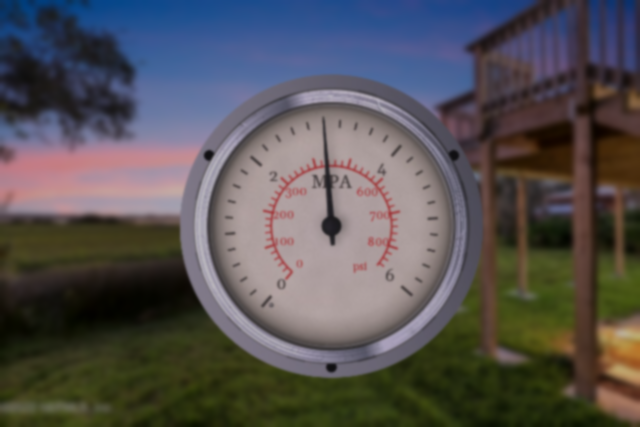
3 MPa
